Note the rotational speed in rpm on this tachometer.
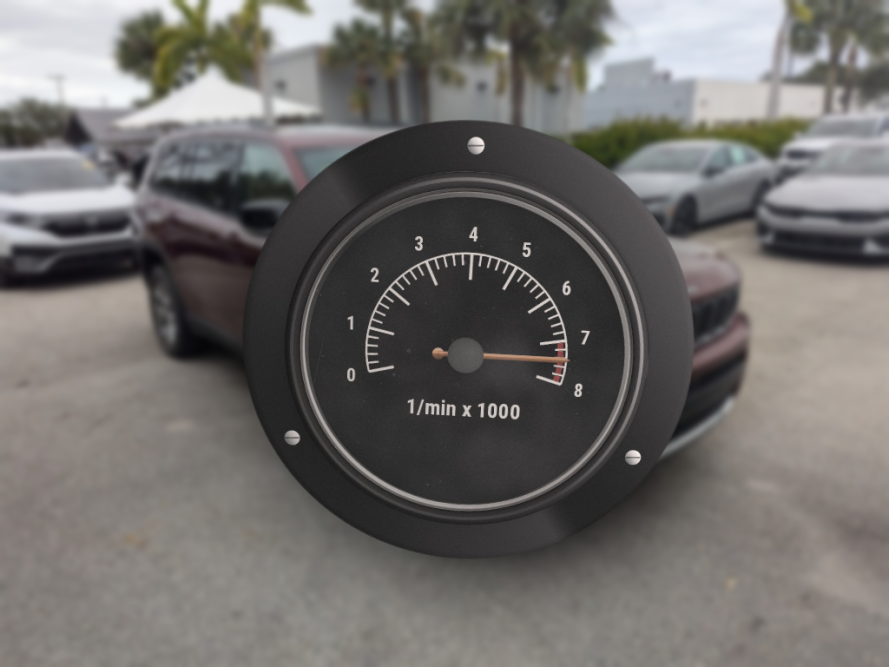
7400 rpm
